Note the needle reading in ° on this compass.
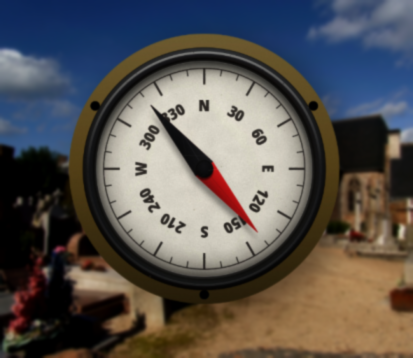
140 °
